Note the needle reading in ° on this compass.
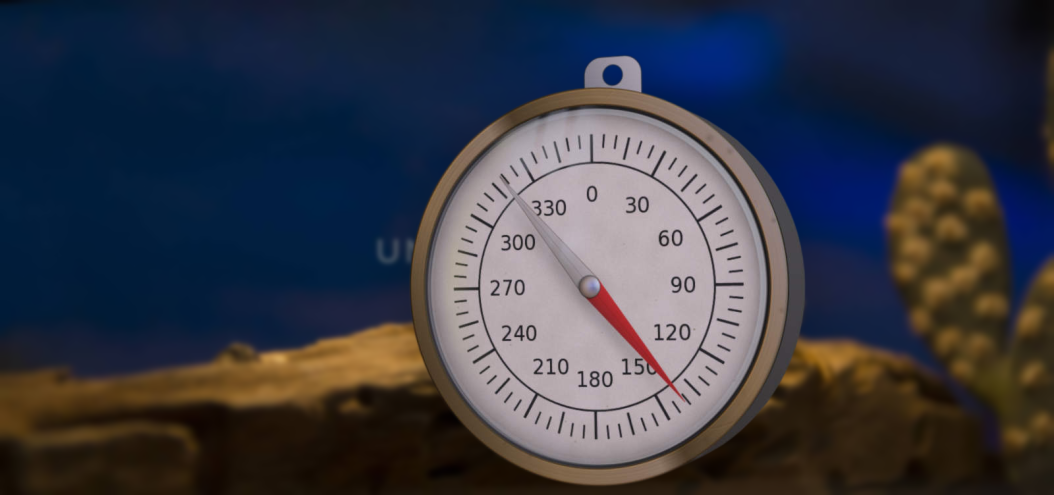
140 °
